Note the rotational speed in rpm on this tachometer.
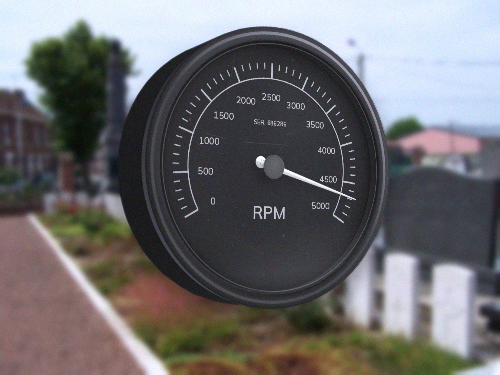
4700 rpm
